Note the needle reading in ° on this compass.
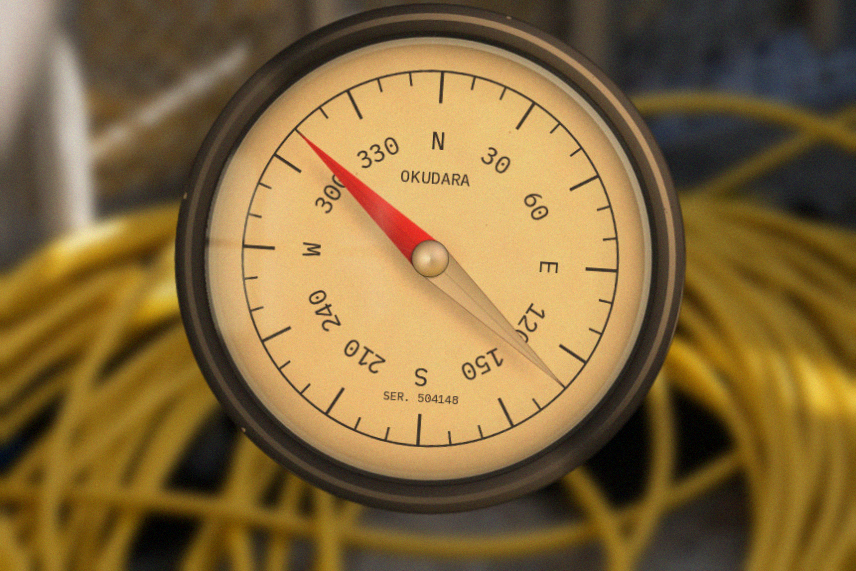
310 °
